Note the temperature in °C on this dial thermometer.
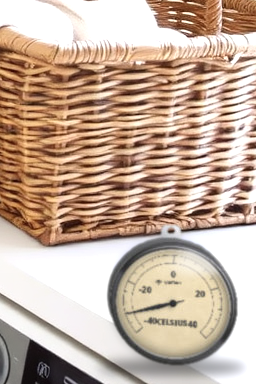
-32 °C
